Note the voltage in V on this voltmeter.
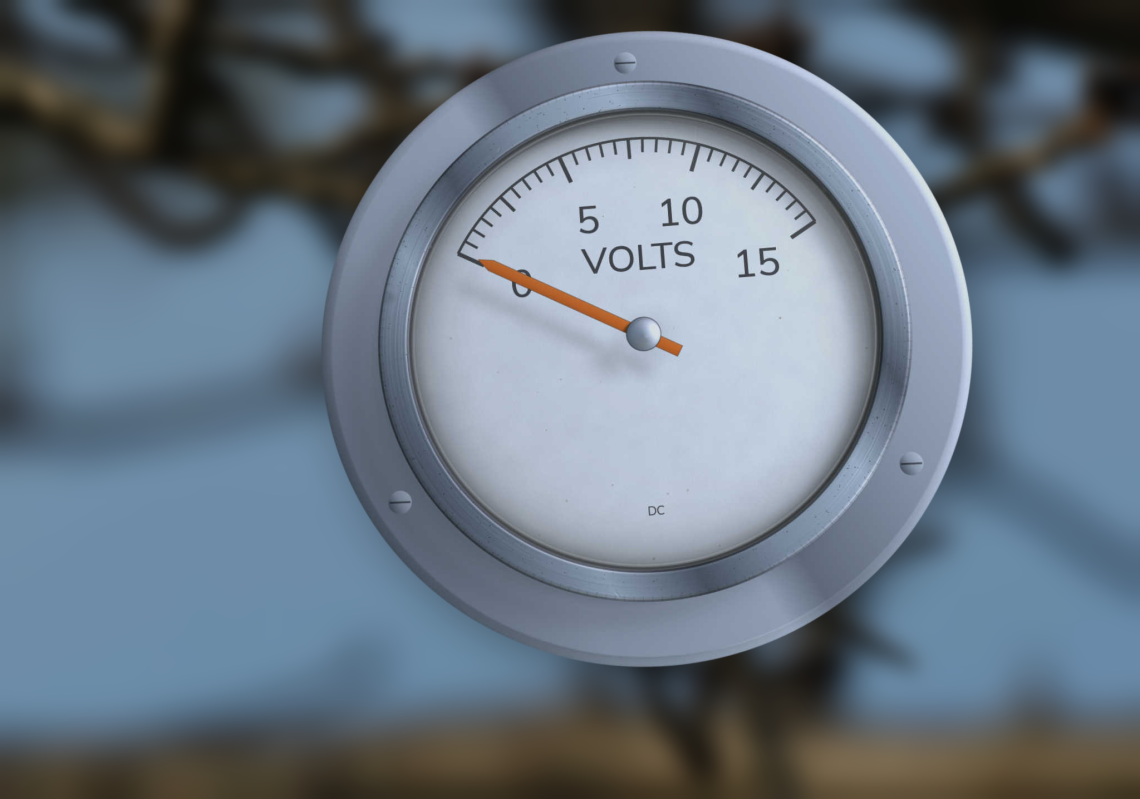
0 V
